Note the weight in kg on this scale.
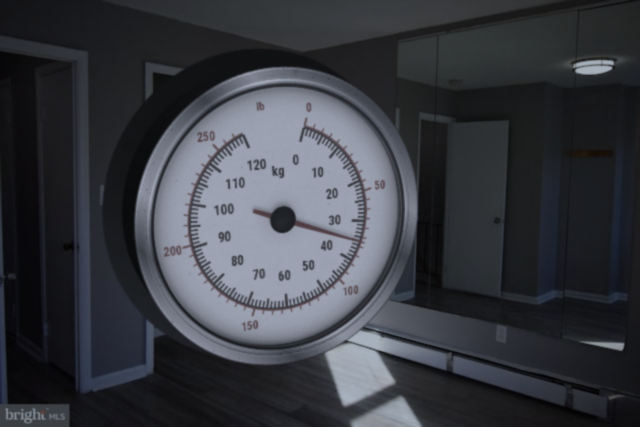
35 kg
